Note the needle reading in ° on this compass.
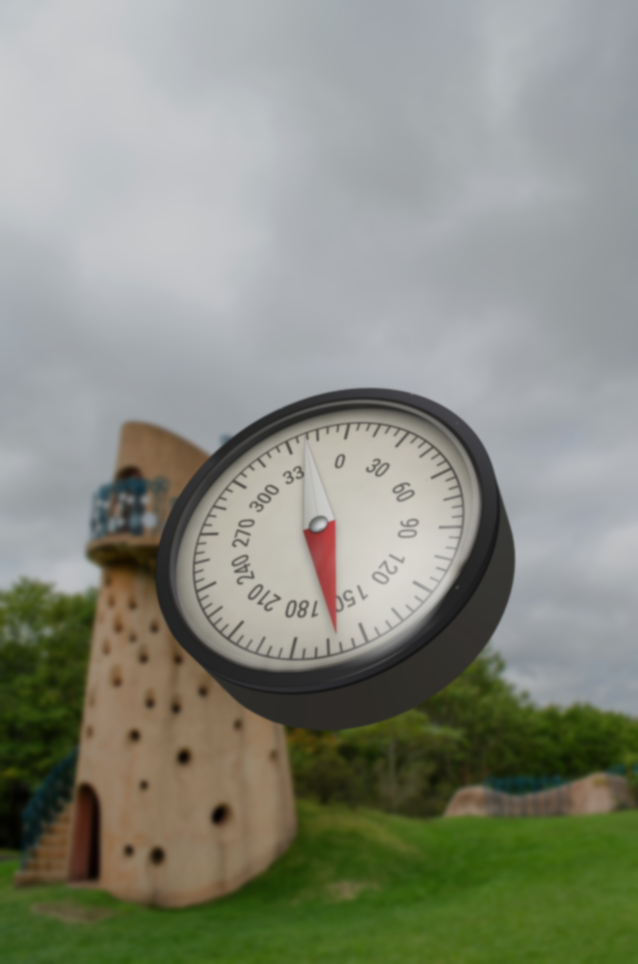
160 °
